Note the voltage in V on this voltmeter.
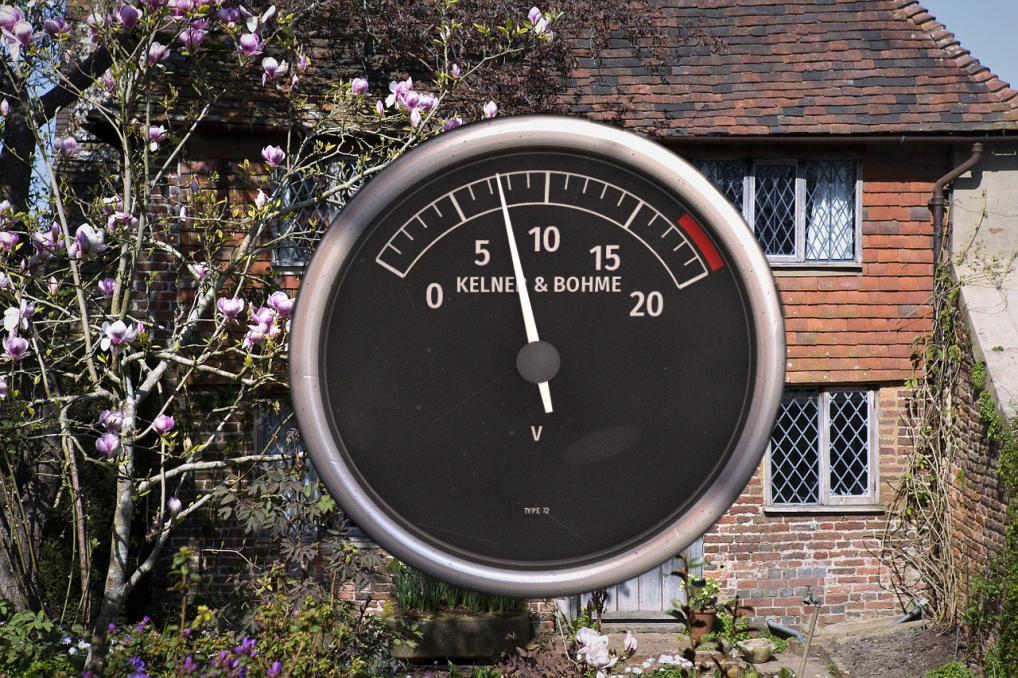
7.5 V
